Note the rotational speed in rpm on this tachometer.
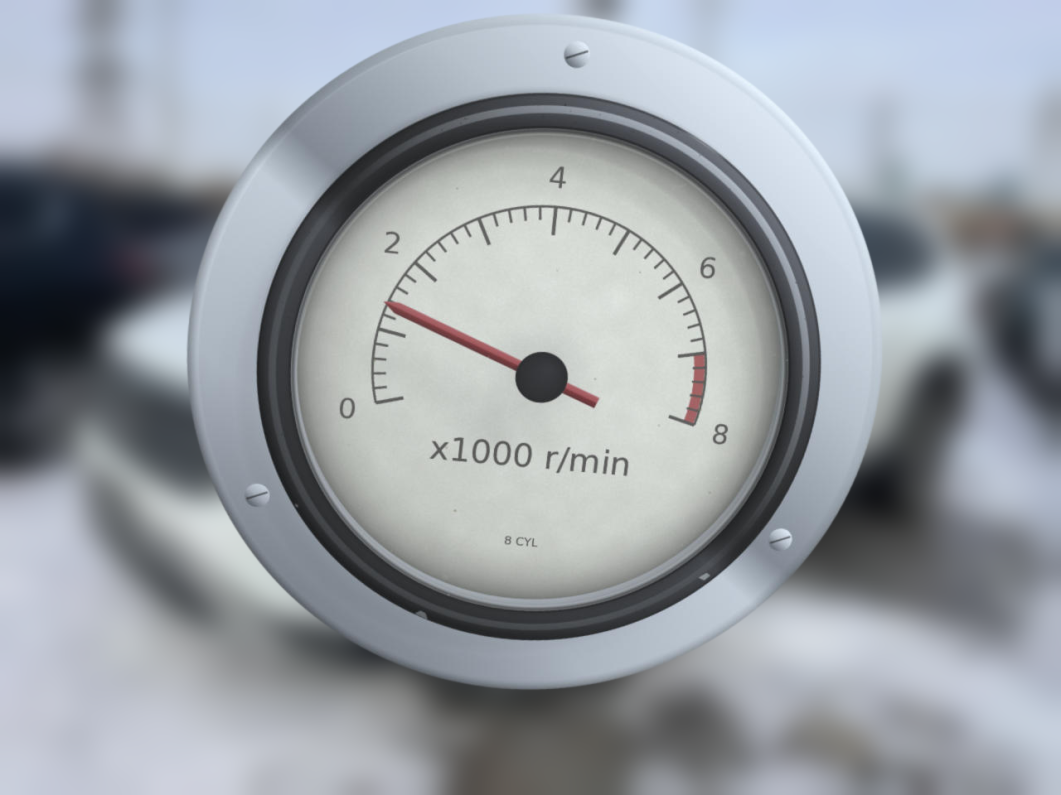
1400 rpm
